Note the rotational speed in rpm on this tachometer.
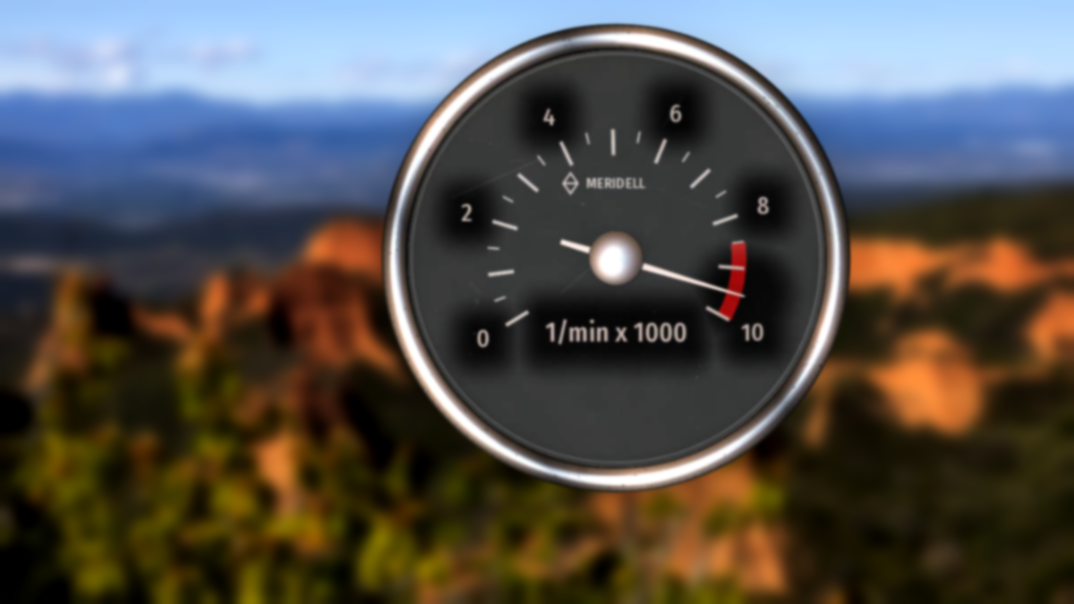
9500 rpm
